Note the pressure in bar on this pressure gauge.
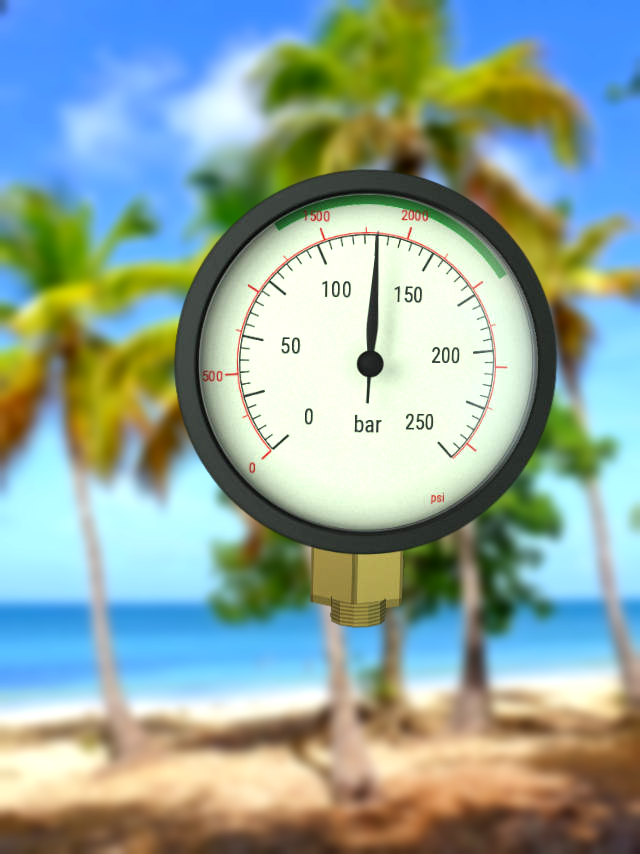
125 bar
